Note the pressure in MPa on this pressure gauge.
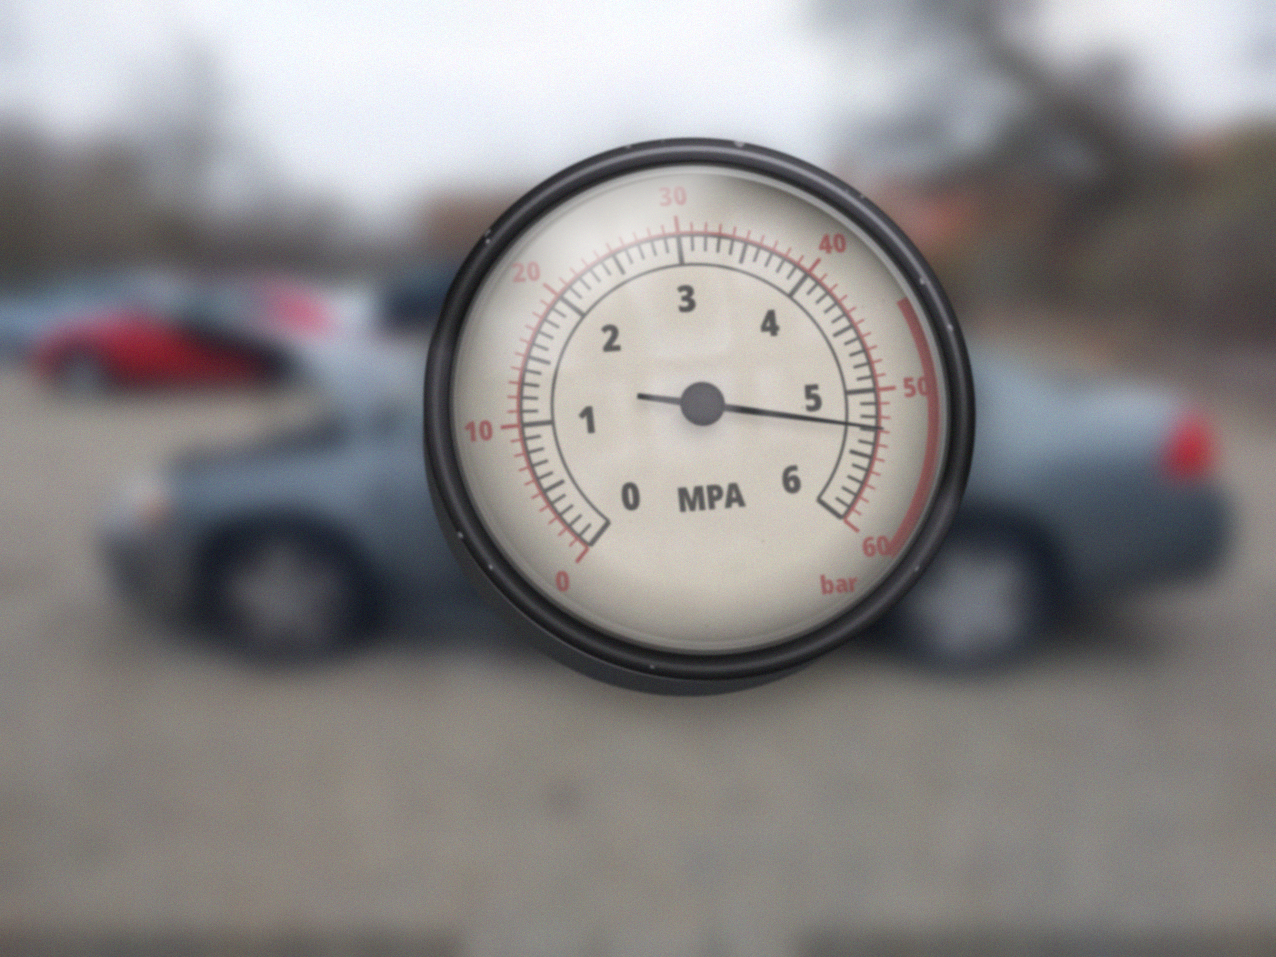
5.3 MPa
